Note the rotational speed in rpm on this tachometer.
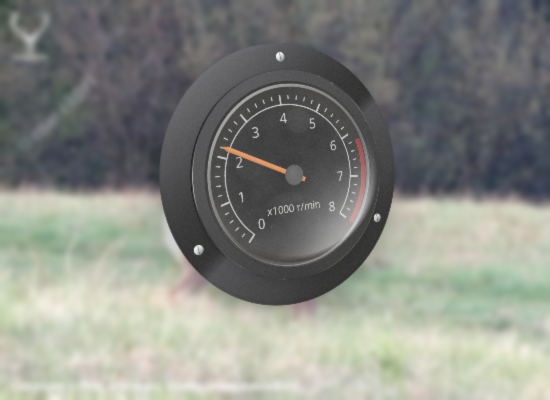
2200 rpm
